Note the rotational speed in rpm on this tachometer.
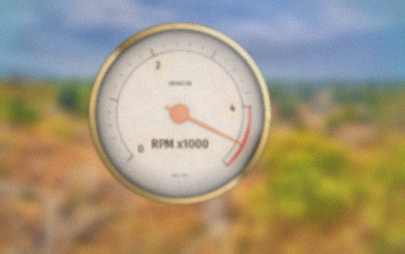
4600 rpm
